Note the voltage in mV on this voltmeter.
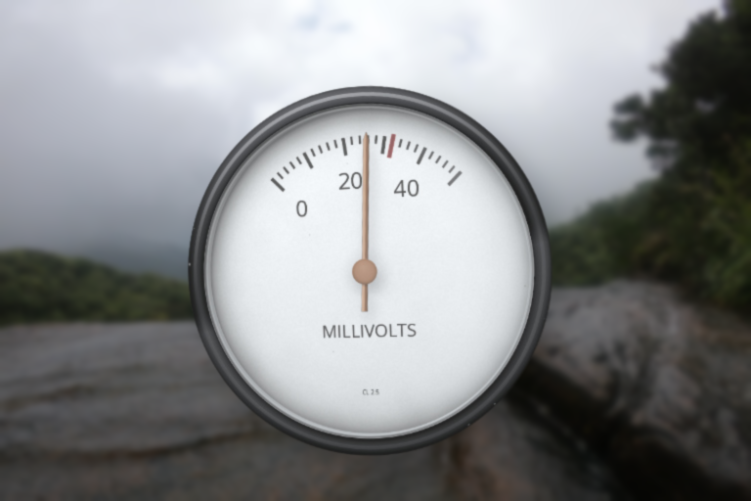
26 mV
